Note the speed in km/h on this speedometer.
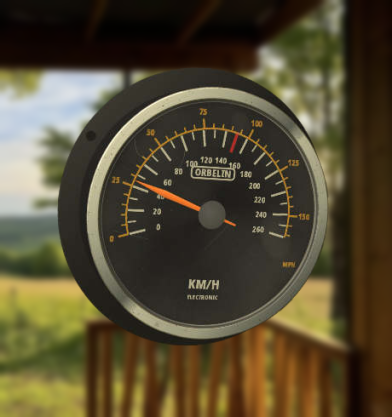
45 km/h
